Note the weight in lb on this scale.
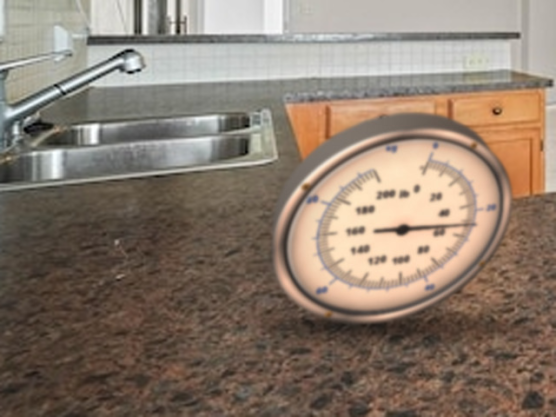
50 lb
